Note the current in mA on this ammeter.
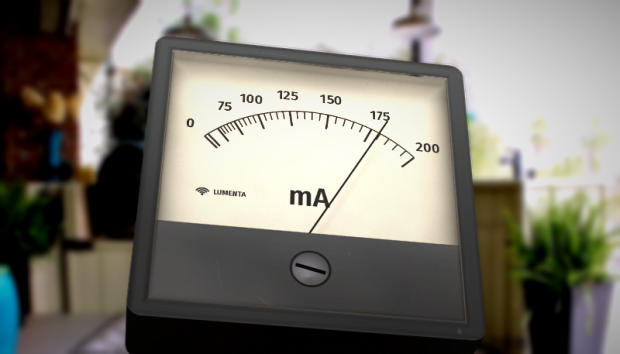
180 mA
